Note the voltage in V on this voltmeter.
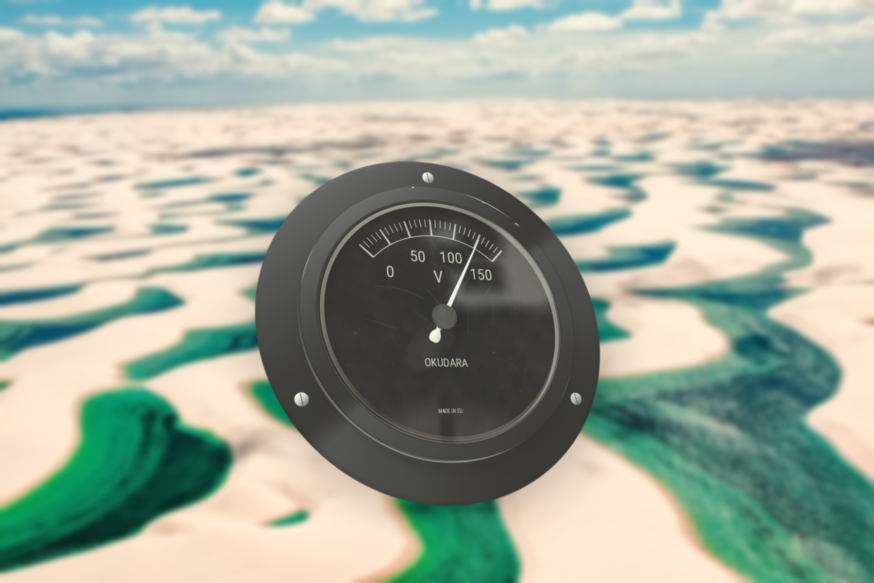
125 V
